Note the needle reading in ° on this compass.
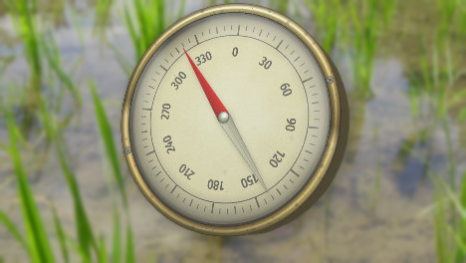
320 °
